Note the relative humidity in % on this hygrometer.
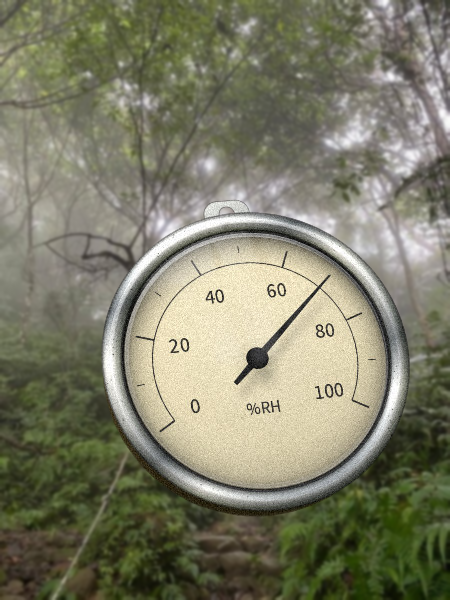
70 %
